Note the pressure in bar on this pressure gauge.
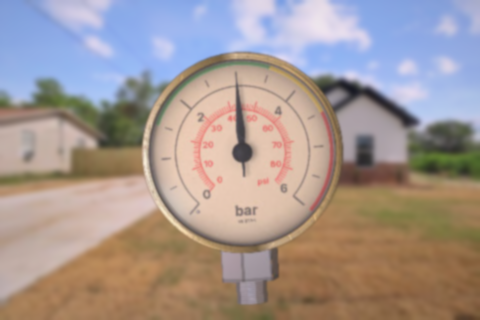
3 bar
